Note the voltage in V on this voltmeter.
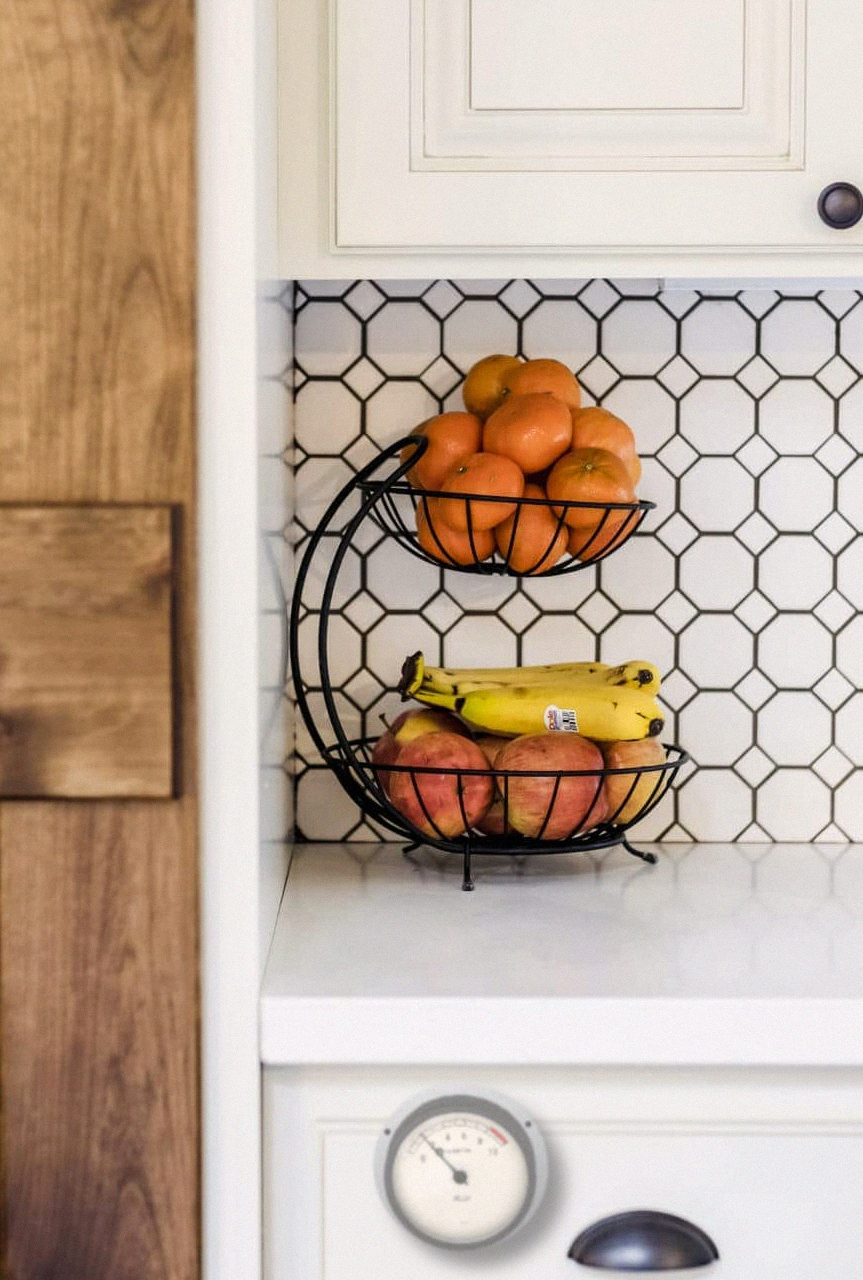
2 V
